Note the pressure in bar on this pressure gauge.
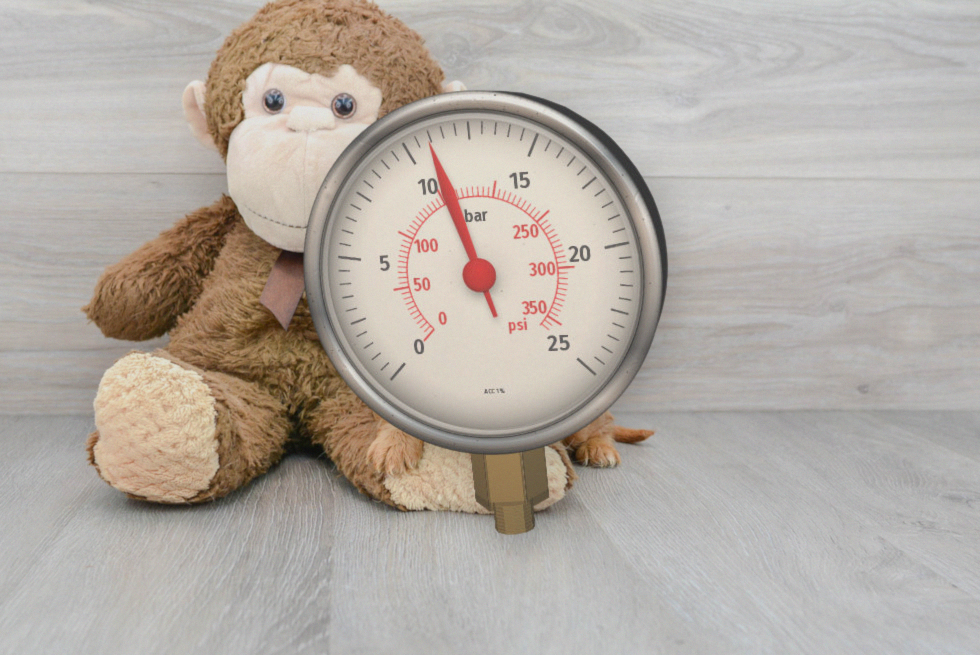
11 bar
